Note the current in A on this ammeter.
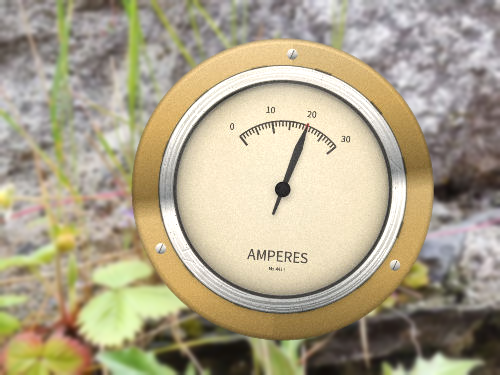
20 A
